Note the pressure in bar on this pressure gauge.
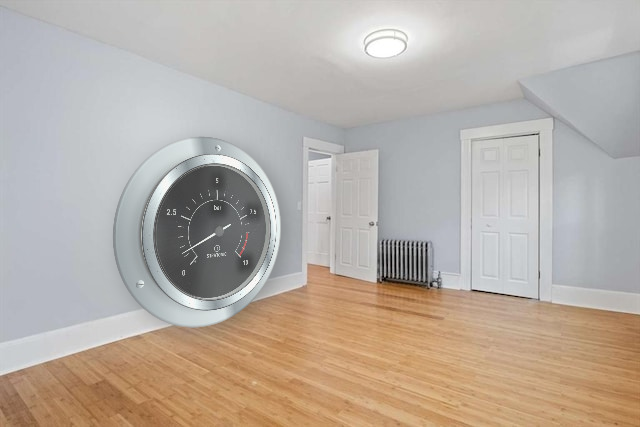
0.75 bar
